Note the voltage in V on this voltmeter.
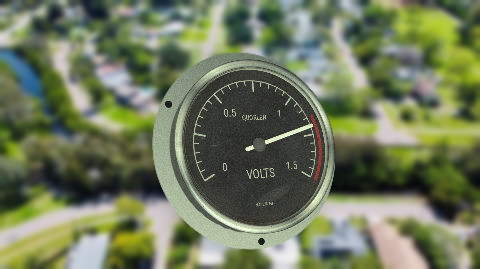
1.2 V
